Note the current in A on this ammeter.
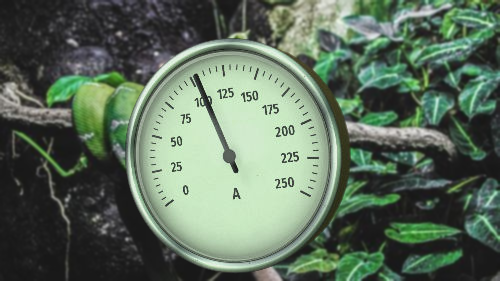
105 A
